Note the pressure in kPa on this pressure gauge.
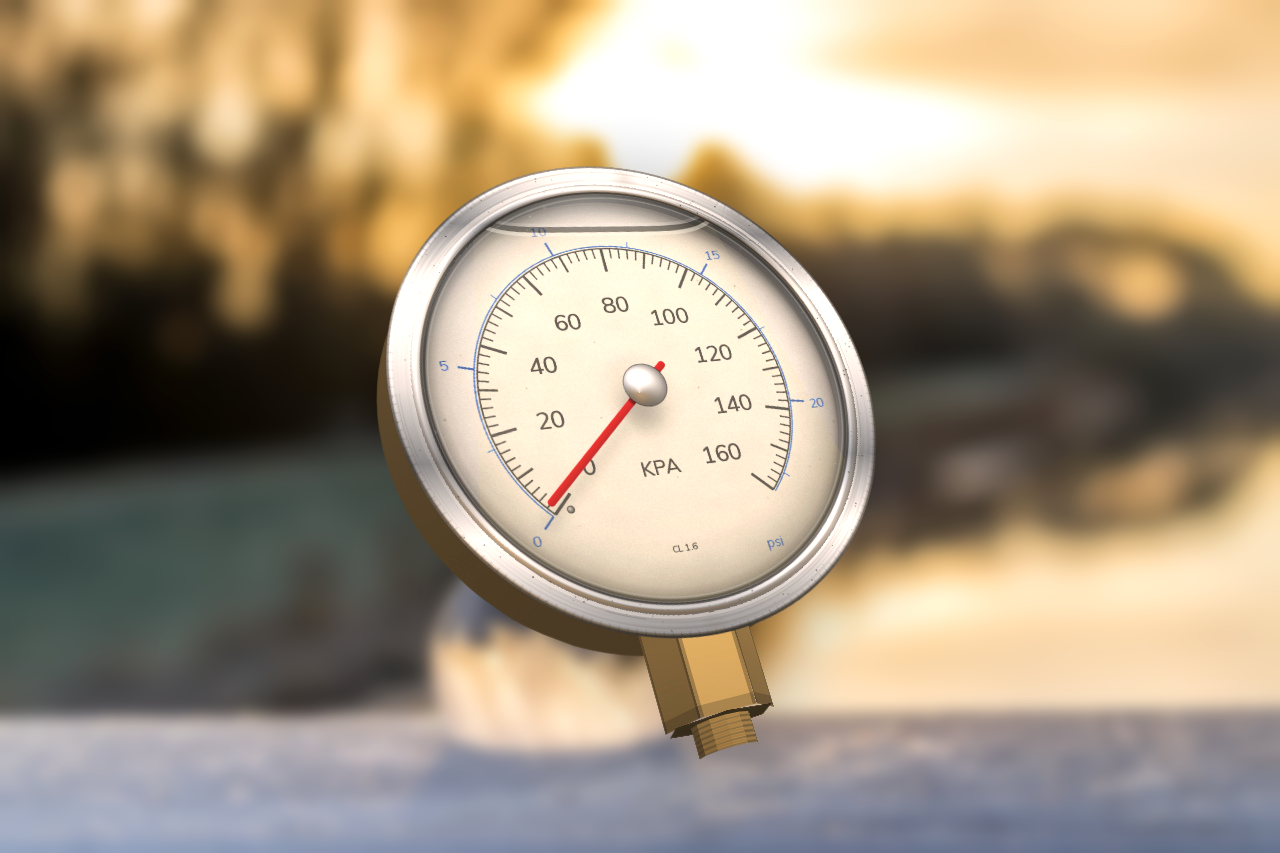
2 kPa
